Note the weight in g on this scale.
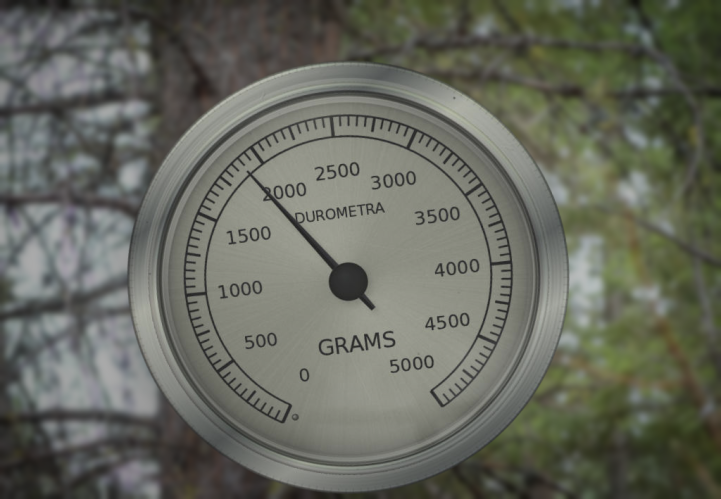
1900 g
